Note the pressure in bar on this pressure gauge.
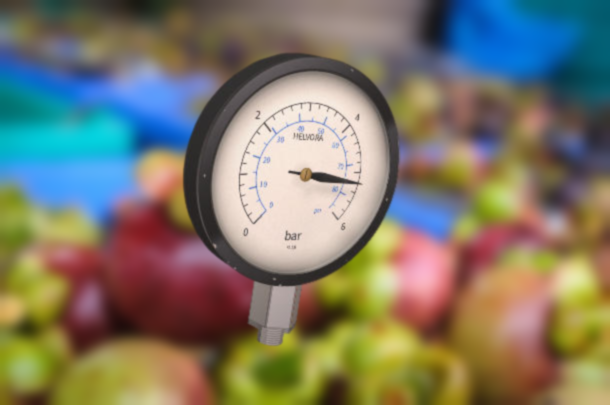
5.2 bar
